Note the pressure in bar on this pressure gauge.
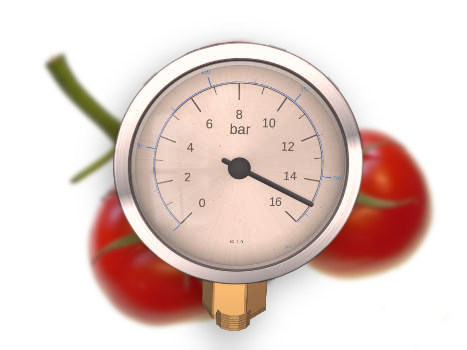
15 bar
